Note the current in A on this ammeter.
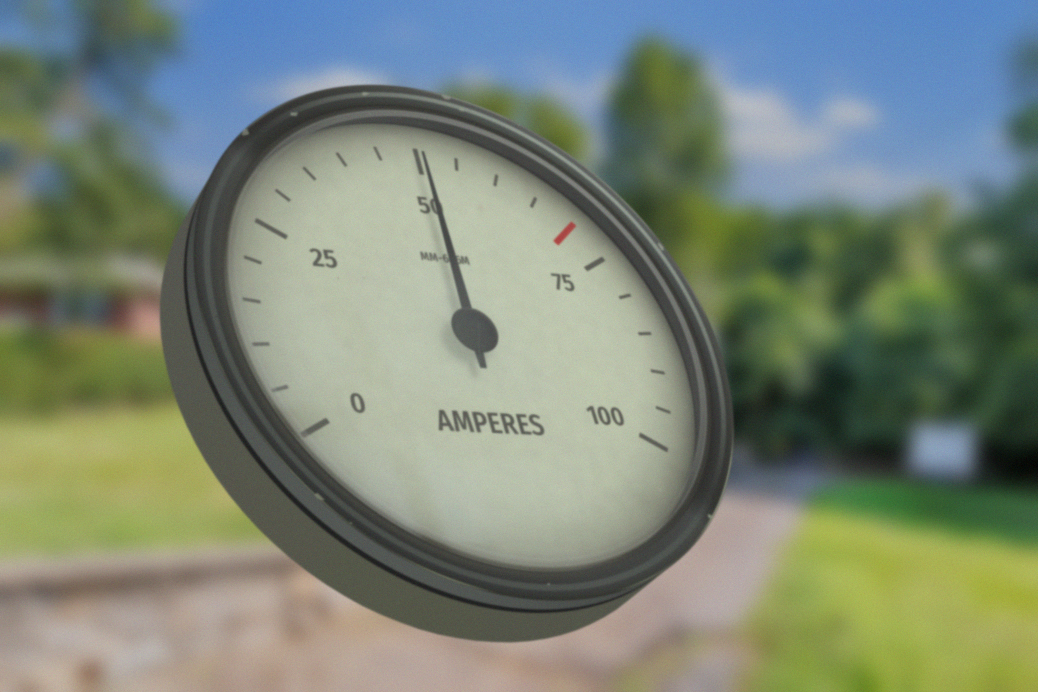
50 A
